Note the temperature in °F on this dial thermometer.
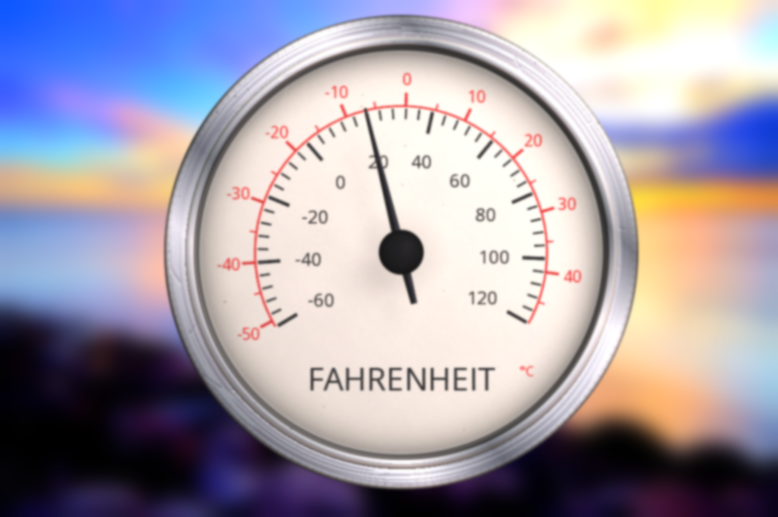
20 °F
